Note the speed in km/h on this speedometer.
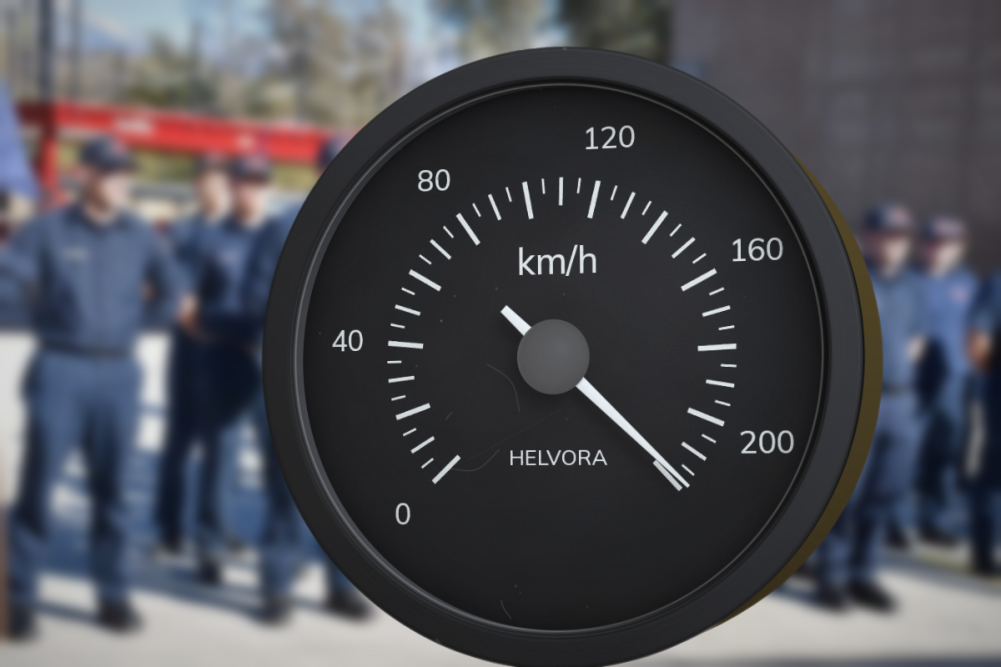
217.5 km/h
